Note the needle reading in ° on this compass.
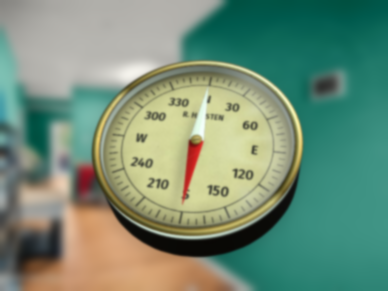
180 °
